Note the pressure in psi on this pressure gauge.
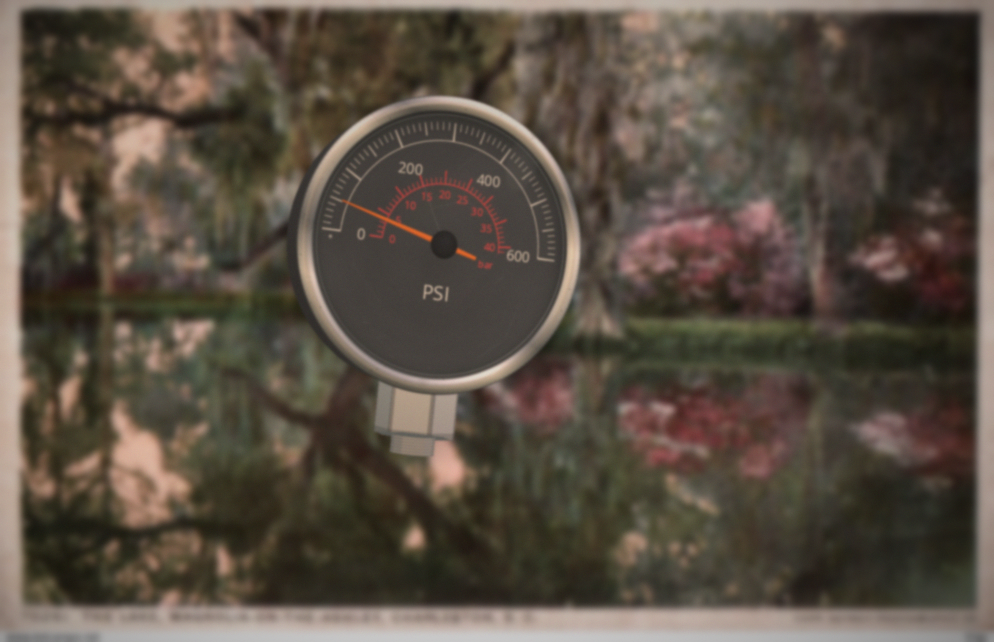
50 psi
